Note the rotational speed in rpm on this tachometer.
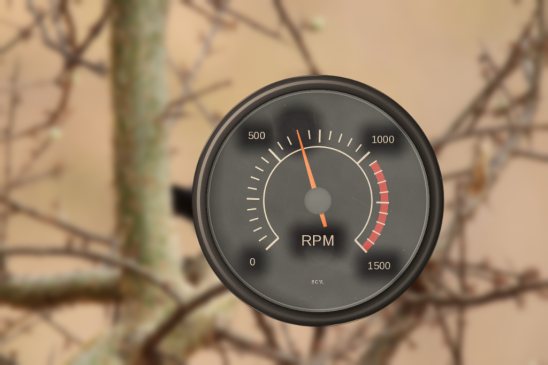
650 rpm
